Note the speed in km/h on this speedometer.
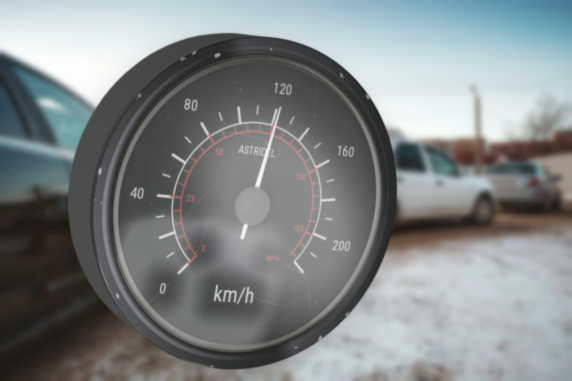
120 km/h
